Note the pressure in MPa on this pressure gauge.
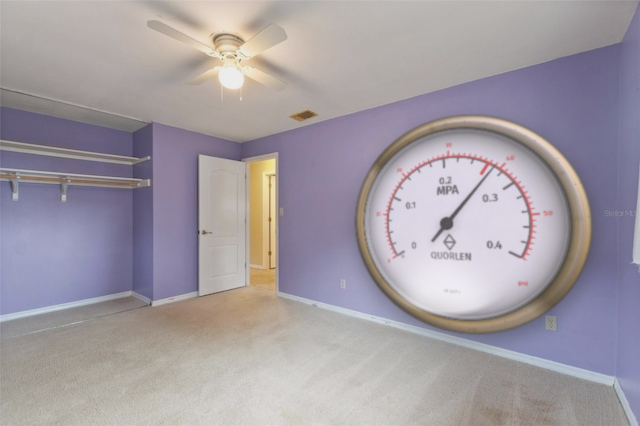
0.27 MPa
